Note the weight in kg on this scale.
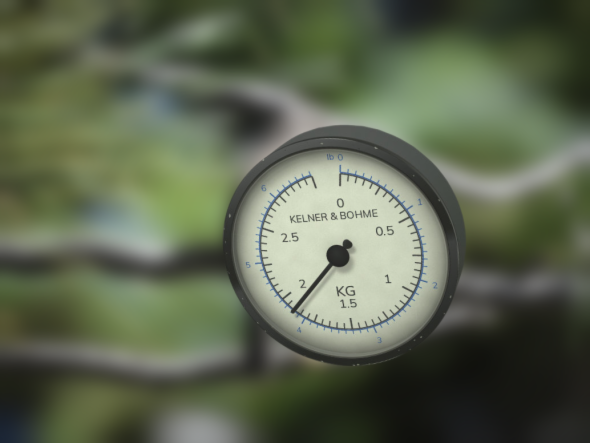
1.9 kg
